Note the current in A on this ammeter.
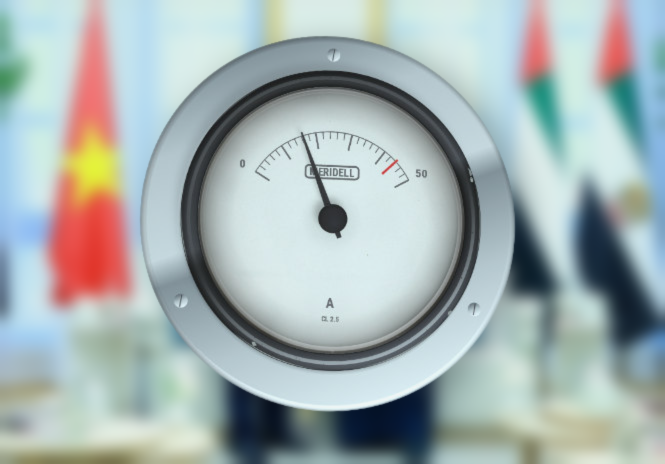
16 A
